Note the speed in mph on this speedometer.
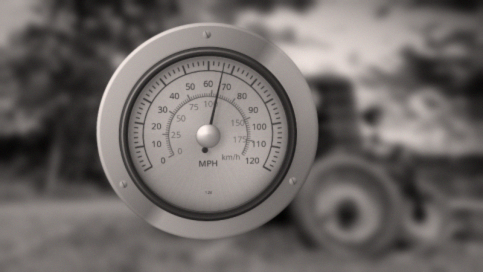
66 mph
